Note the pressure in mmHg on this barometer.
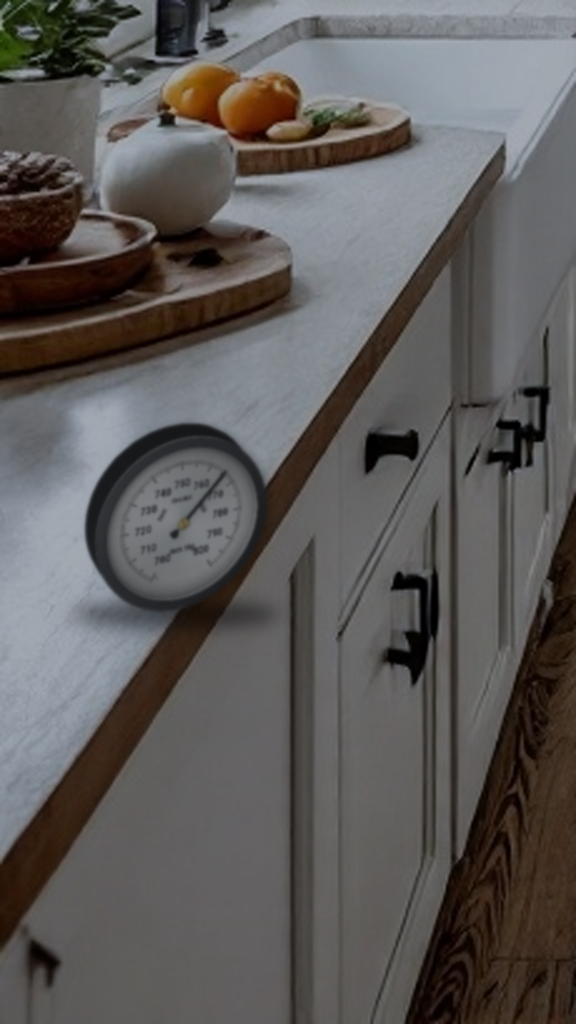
765 mmHg
